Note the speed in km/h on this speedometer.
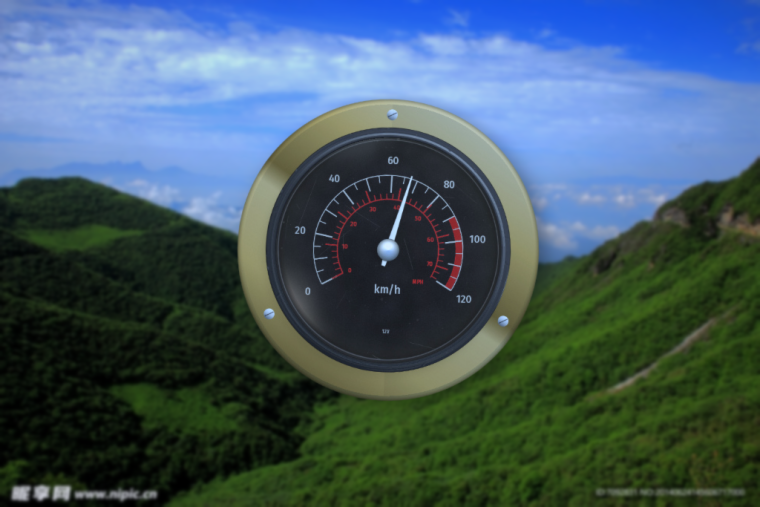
67.5 km/h
